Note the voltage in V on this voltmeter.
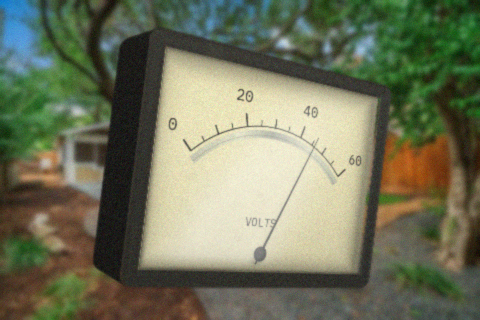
45 V
